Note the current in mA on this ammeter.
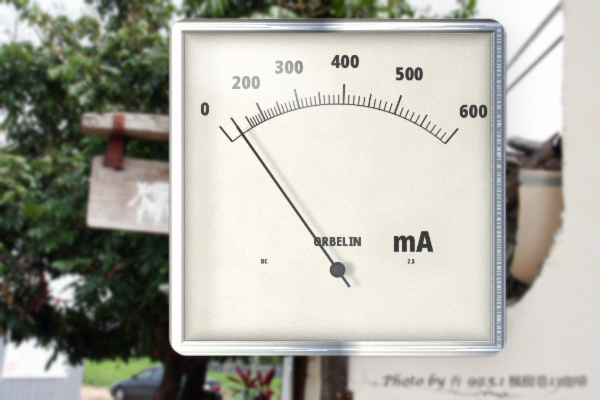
100 mA
